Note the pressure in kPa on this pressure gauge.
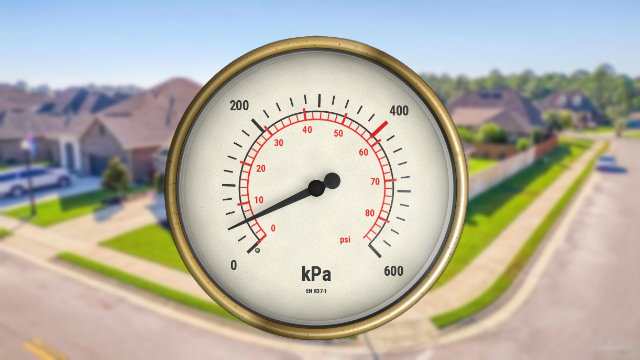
40 kPa
